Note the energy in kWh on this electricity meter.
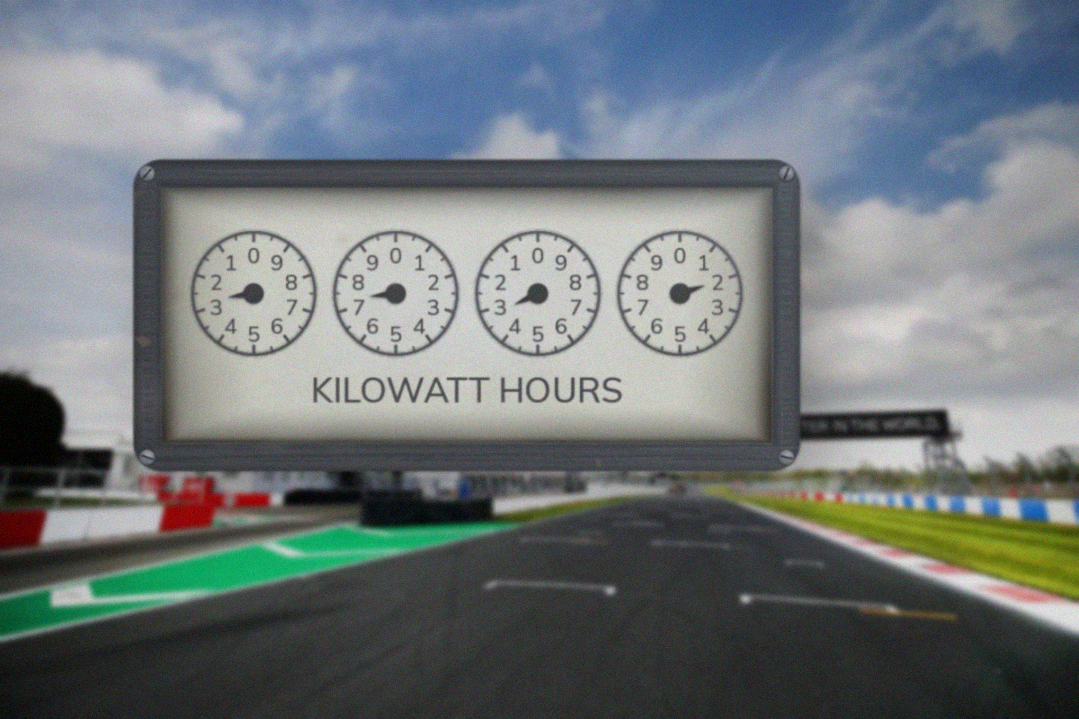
2732 kWh
